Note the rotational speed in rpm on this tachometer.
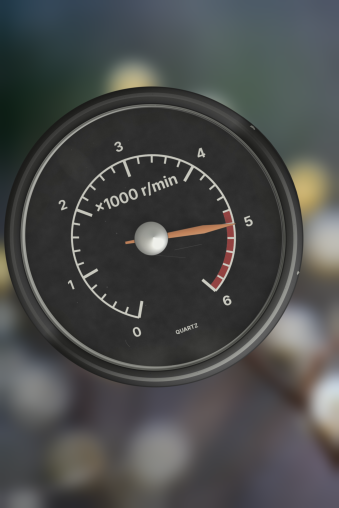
5000 rpm
